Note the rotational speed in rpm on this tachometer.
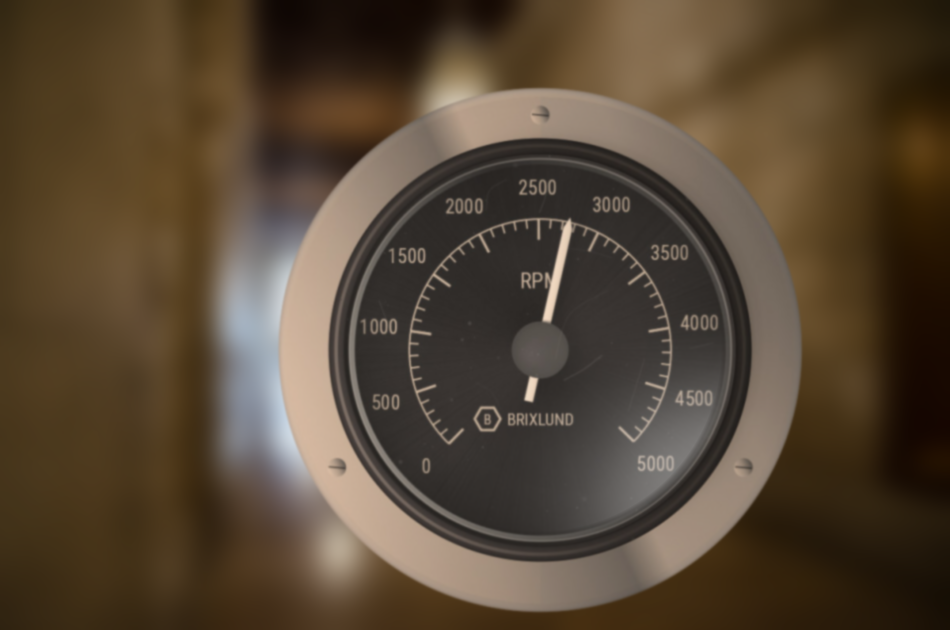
2750 rpm
